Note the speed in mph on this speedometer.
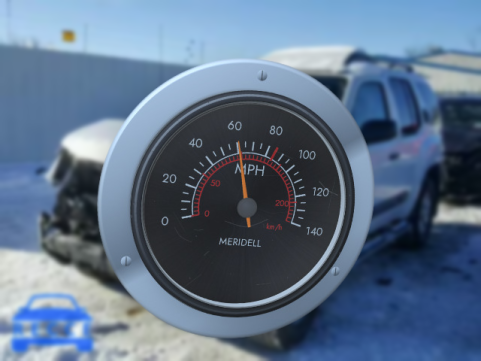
60 mph
